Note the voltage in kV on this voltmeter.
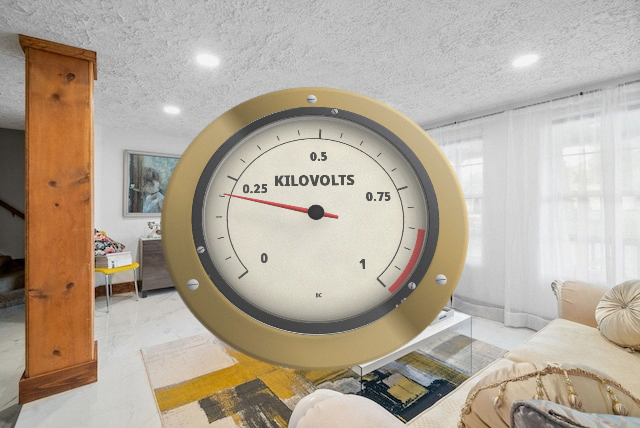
0.2 kV
